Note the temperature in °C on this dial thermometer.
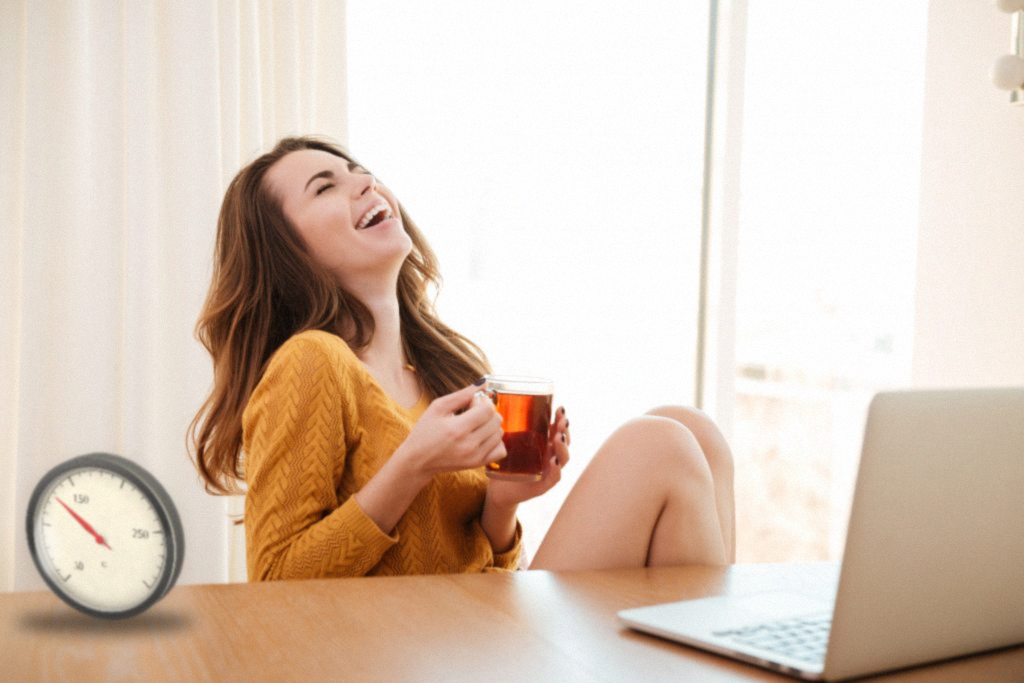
130 °C
